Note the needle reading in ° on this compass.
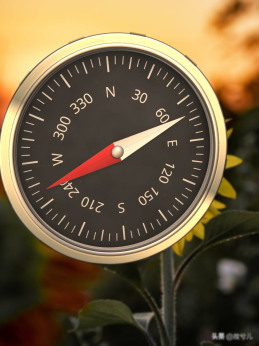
250 °
